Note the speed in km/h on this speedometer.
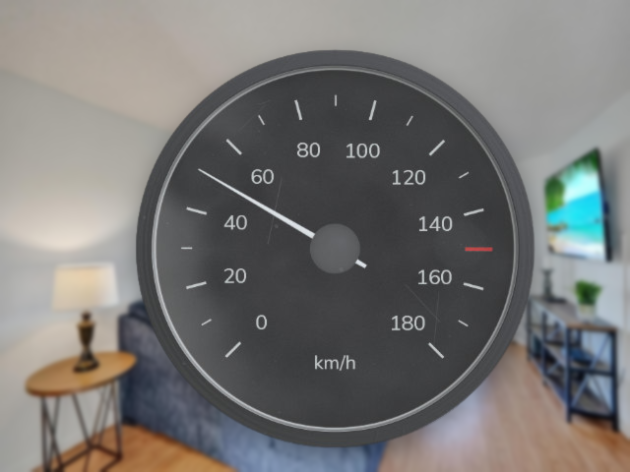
50 km/h
